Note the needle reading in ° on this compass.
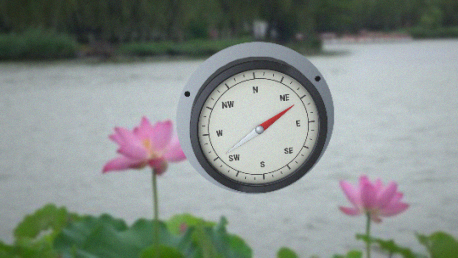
60 °
